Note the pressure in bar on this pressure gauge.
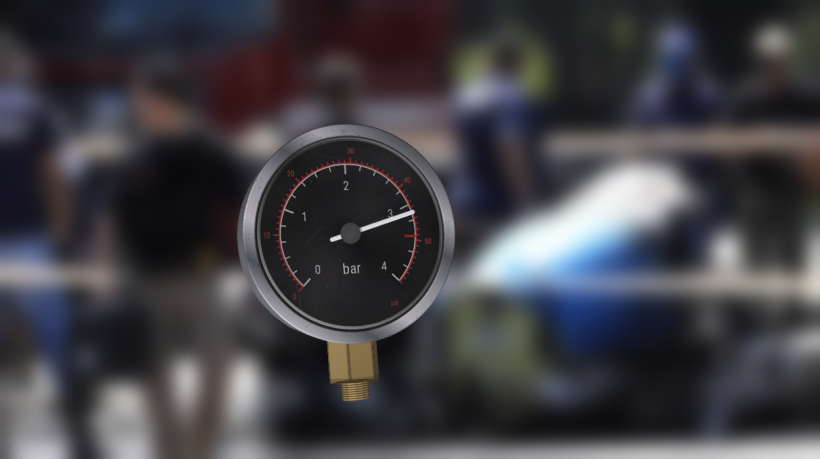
3.1 bar
